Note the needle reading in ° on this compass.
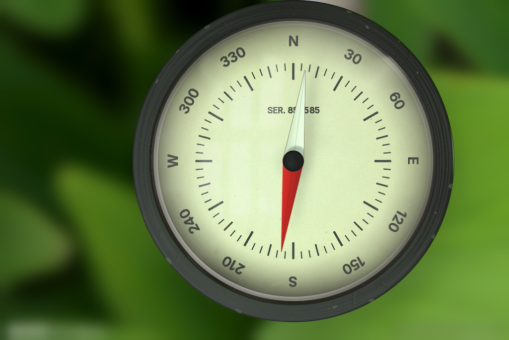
187.5 °
